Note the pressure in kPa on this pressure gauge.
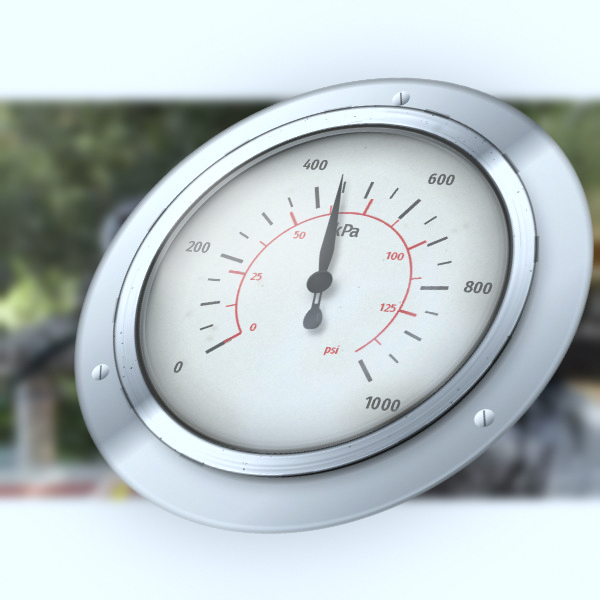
450 kPa
